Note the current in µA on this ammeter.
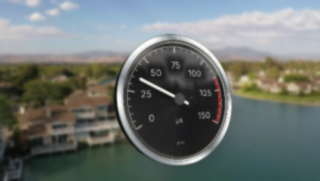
35 µA
